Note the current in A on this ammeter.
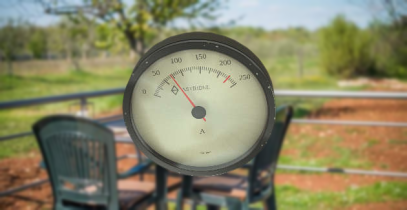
75 A
